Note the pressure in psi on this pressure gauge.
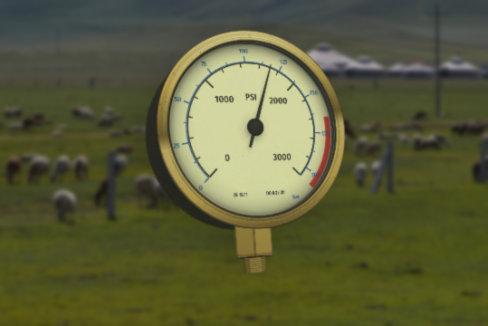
1700 psi
